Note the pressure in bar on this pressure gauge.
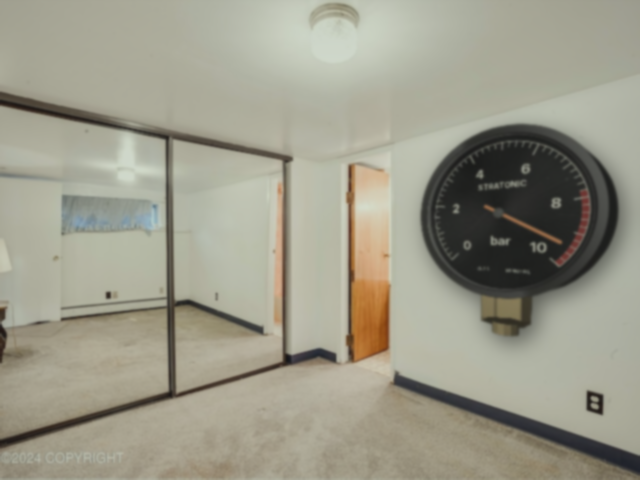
9.4 bar
